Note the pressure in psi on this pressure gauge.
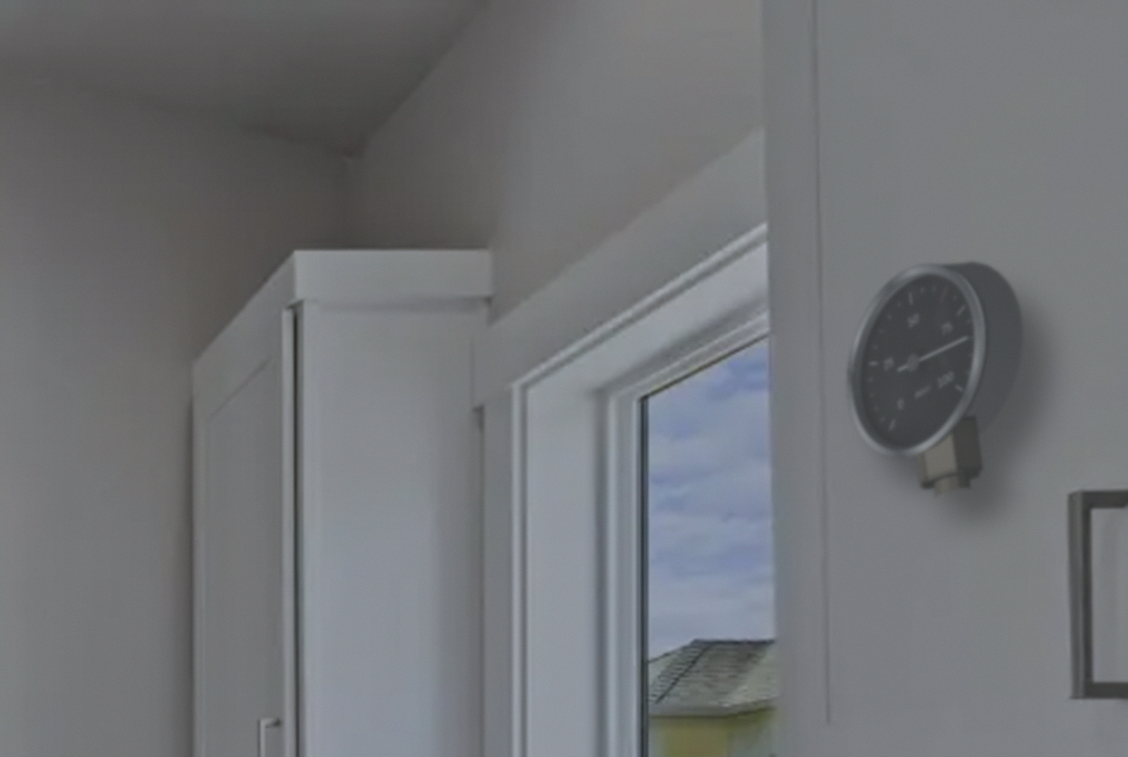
85 psi
